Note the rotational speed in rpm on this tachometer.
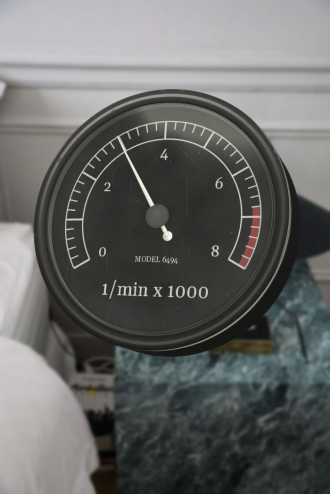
3000 rpm
